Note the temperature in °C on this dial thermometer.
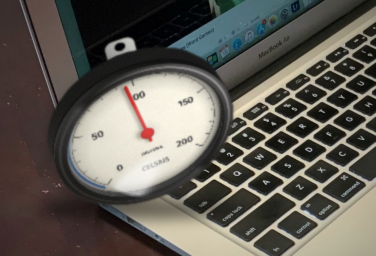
95 °C
